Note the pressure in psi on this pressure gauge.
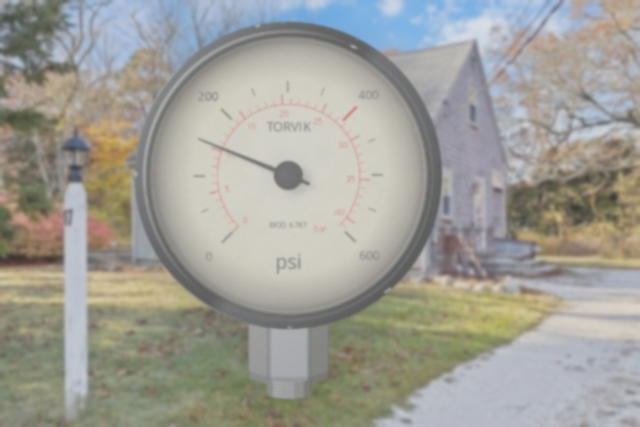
150 psi
